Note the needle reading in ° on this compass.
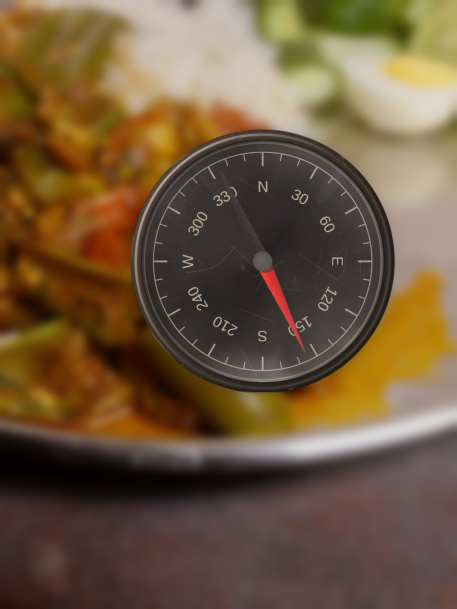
155 °
